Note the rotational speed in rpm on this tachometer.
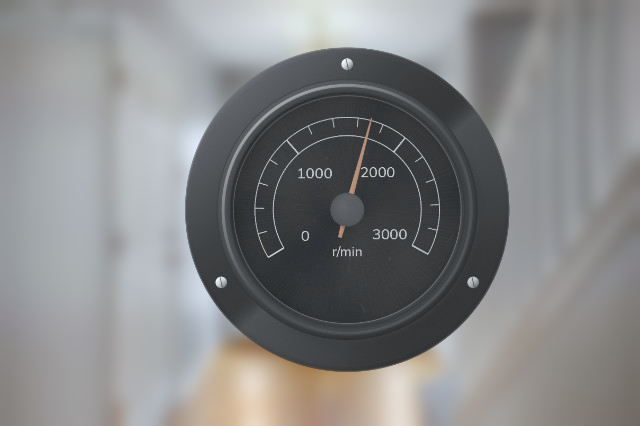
1700 rpm
